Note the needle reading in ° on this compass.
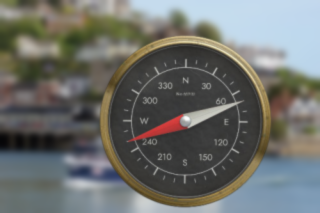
250 °
